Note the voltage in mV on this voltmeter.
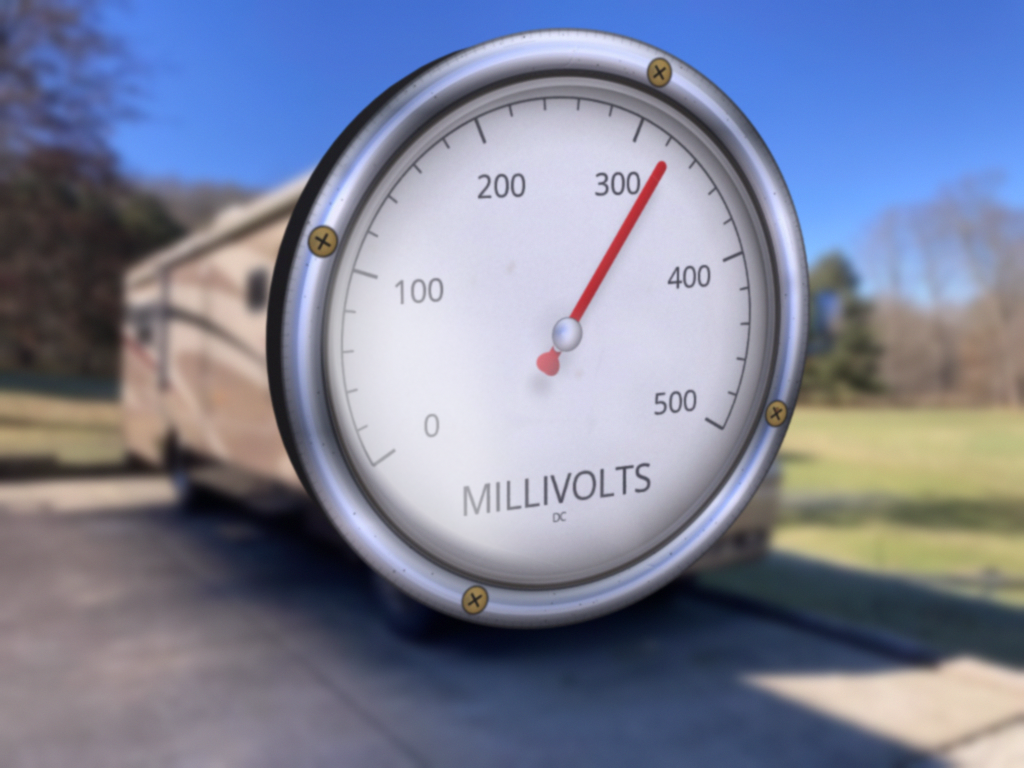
320 mV
